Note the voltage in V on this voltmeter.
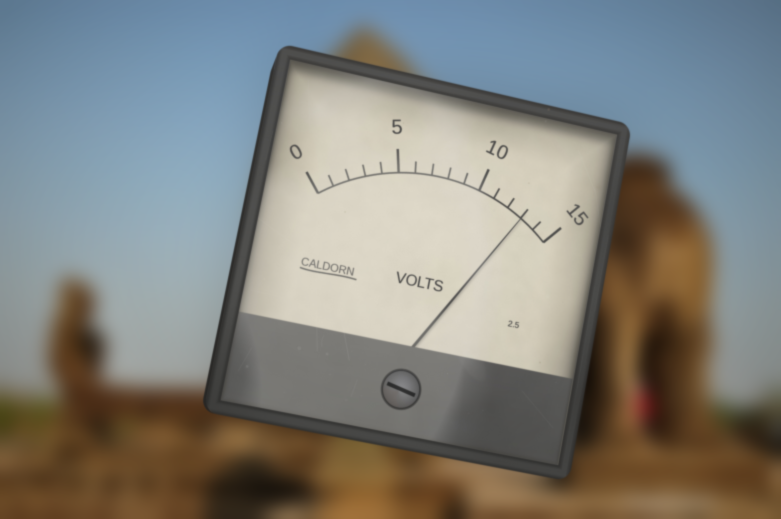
13 V
